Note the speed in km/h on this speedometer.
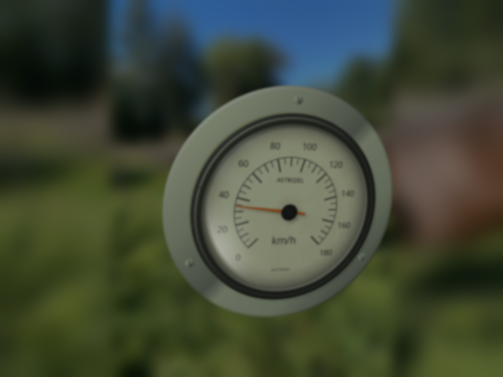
35 km/h
